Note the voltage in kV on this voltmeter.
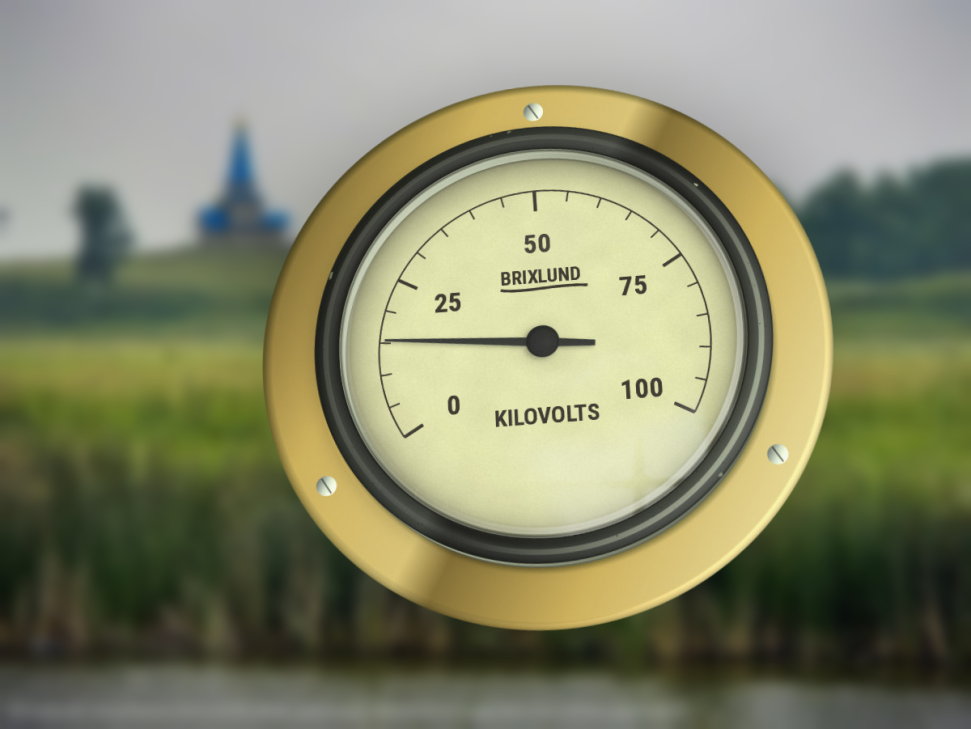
15 kV
